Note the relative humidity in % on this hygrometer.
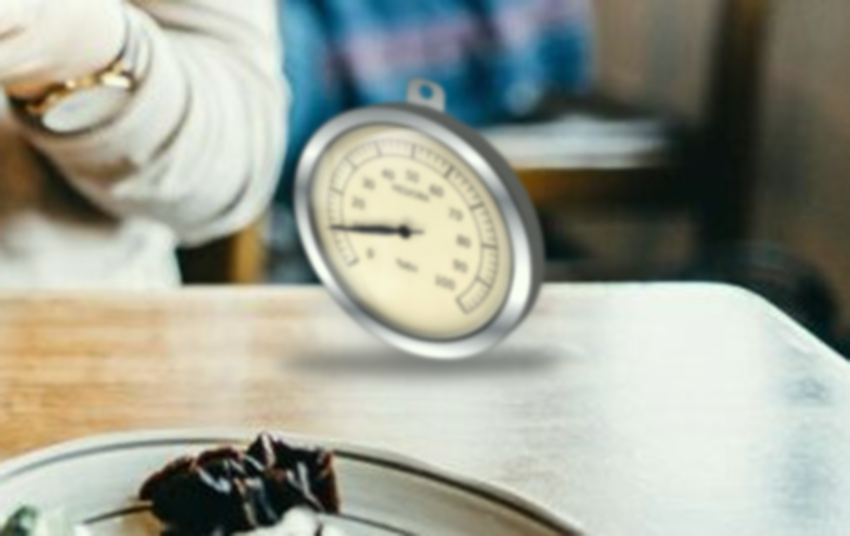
10 %
